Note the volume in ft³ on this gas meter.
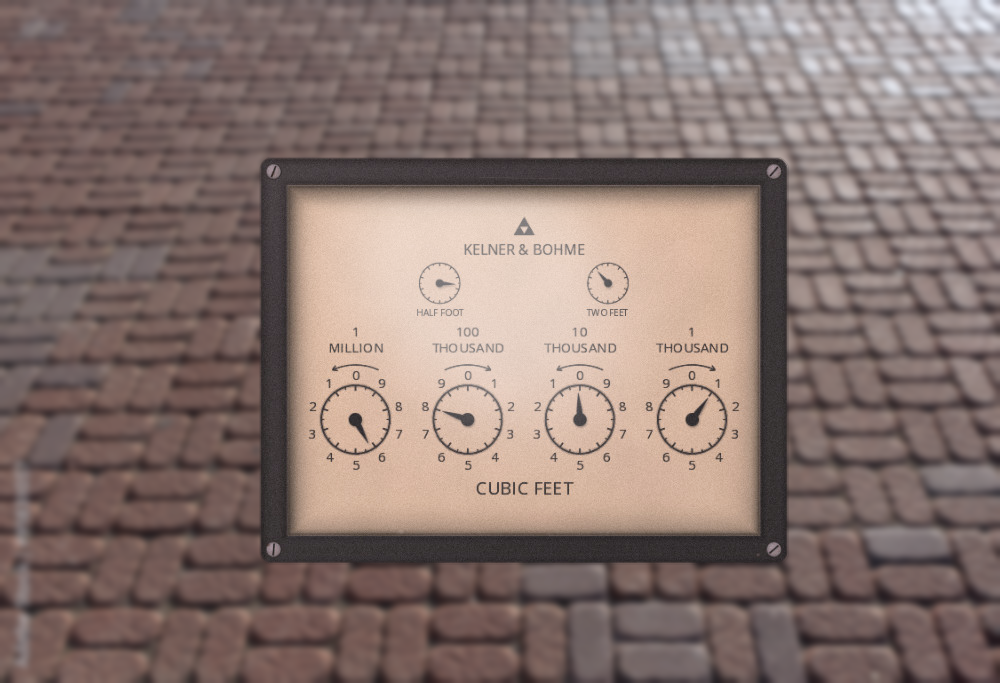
580100 ft³
